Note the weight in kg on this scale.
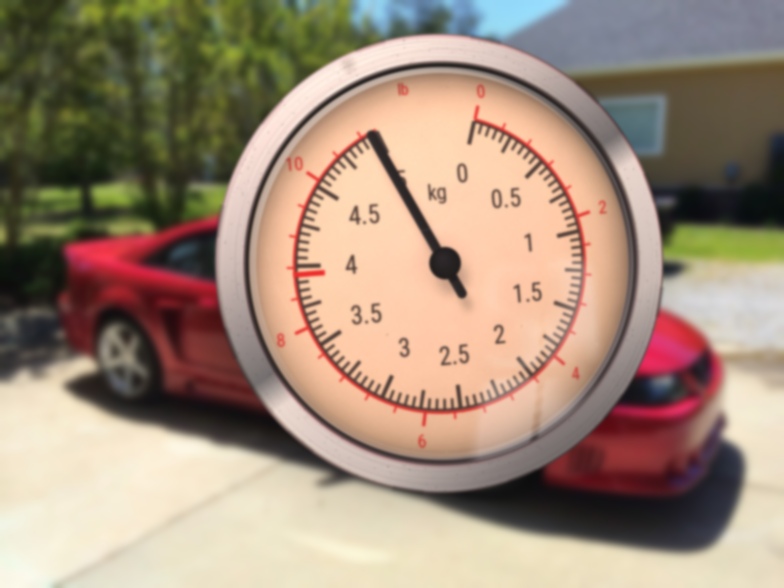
4.95 kg
